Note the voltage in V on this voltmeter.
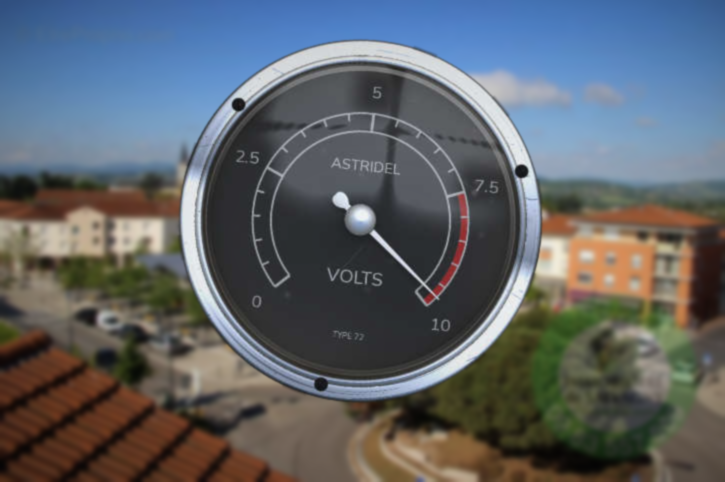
9.75 V
